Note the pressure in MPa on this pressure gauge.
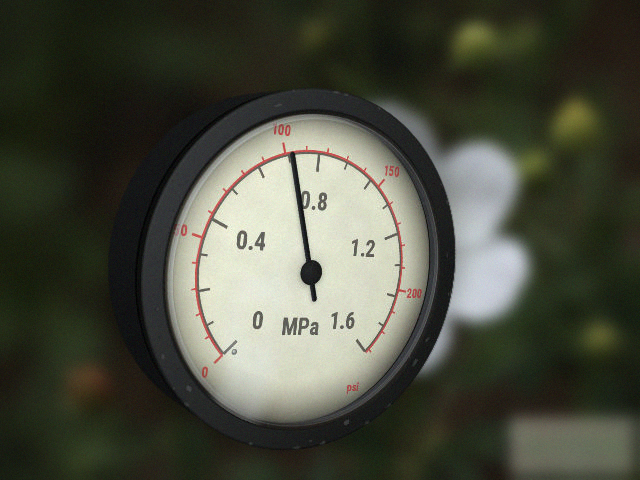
0.7 MPa
